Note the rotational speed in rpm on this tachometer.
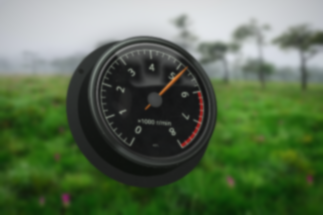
5200 rpm
